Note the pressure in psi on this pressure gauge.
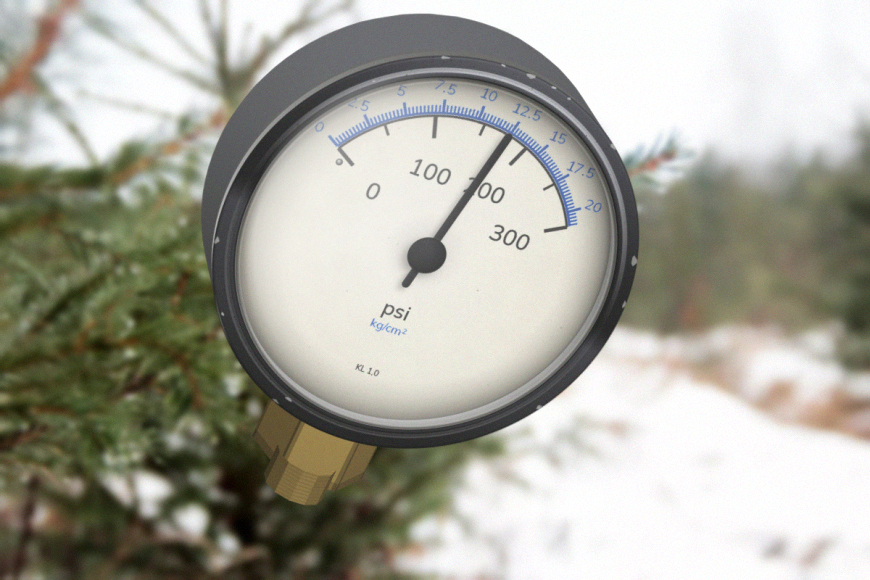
175 psi
